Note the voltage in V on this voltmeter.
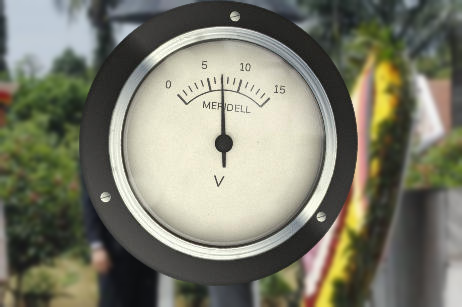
7 V
